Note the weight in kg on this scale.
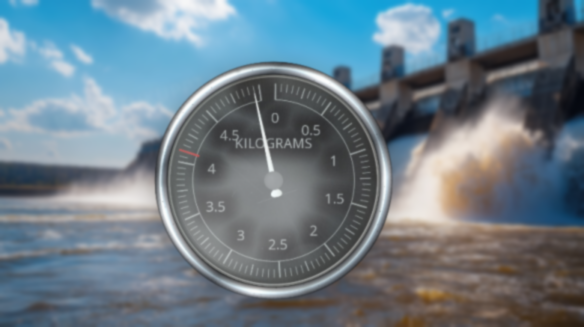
4.95 kg
